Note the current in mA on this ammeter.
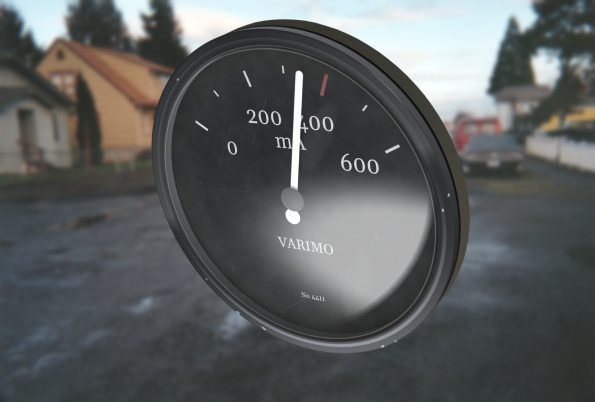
350 mA
